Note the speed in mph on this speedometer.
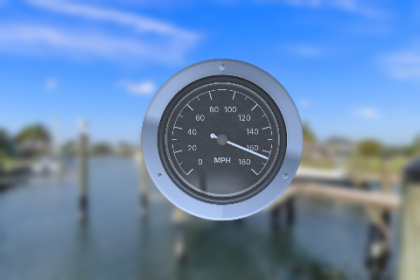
165 mph
